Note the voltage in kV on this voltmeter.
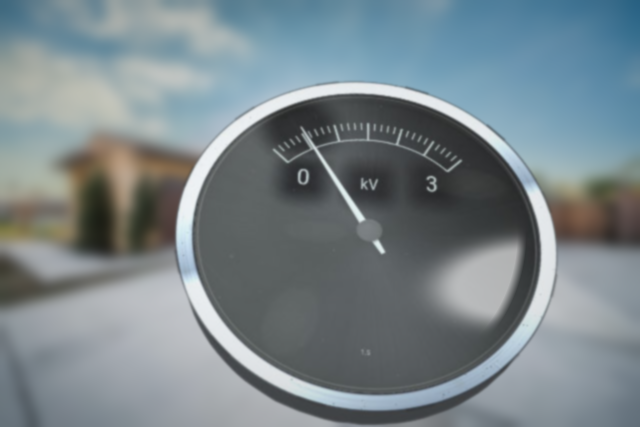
0.5 kV
